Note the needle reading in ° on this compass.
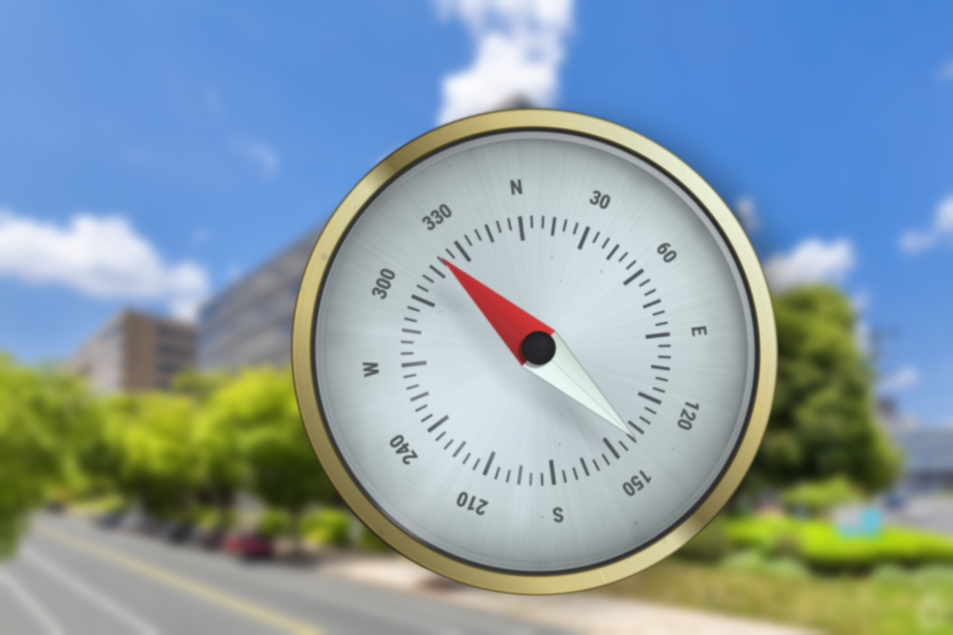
320 °
